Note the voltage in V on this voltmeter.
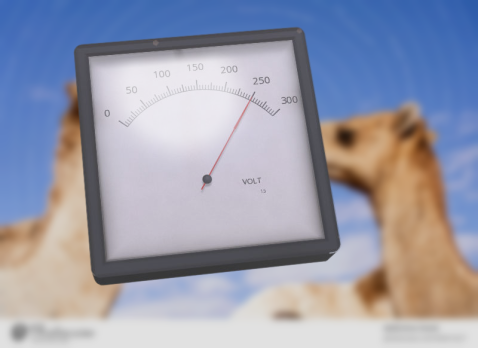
250 V
